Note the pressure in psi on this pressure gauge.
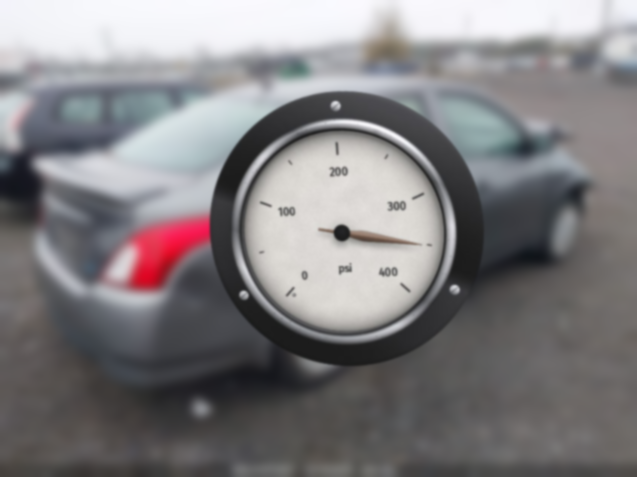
350 psi
